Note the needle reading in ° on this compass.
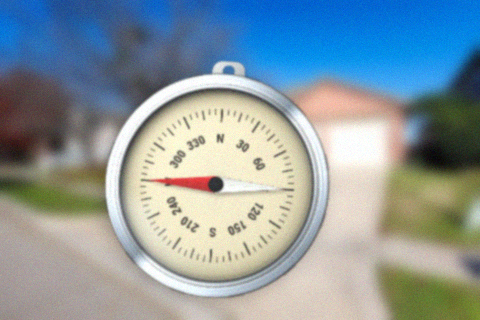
270 °
